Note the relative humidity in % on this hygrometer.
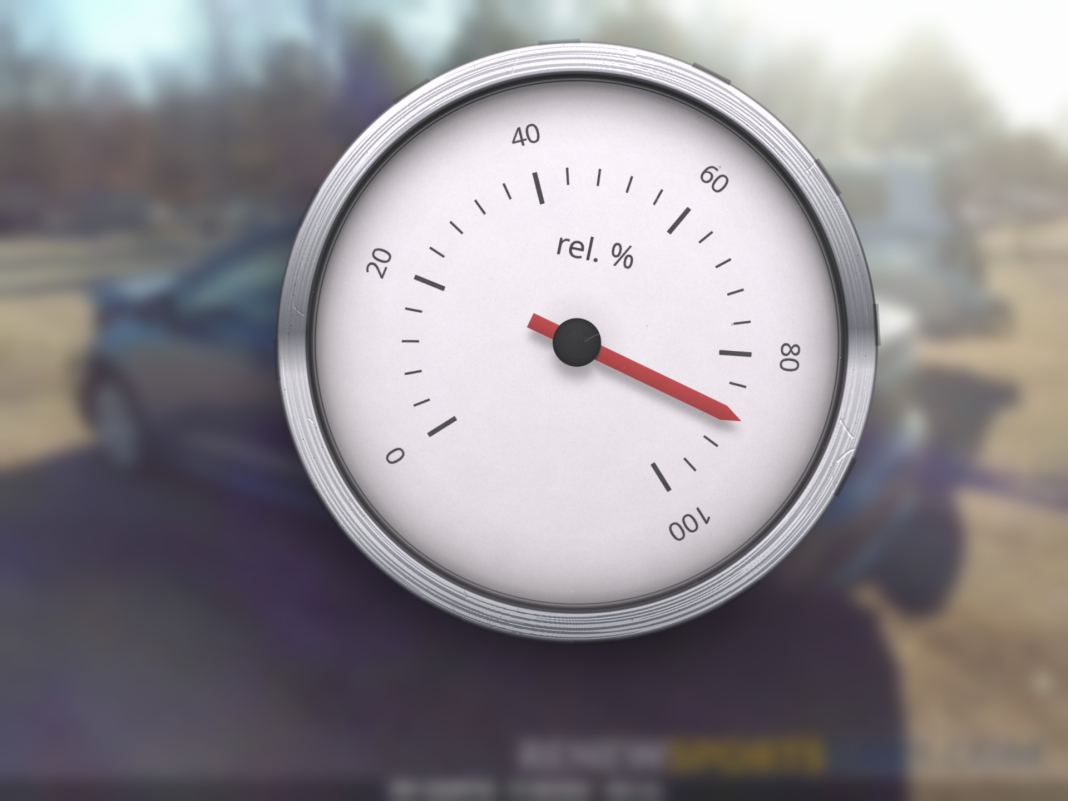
88 %
